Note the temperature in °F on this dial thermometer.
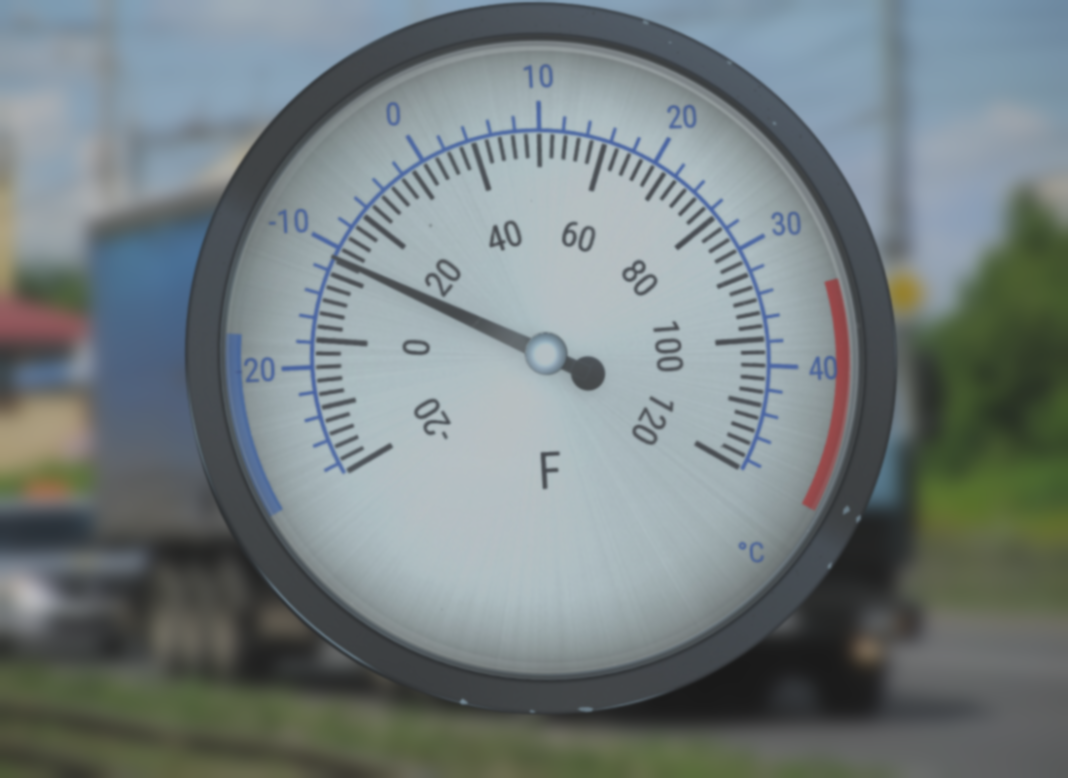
12 °F
